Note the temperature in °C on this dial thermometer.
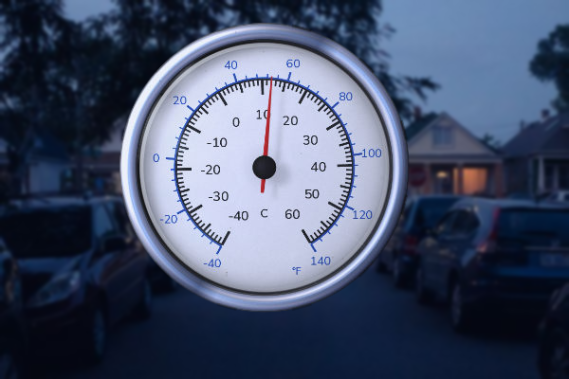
12 °C
